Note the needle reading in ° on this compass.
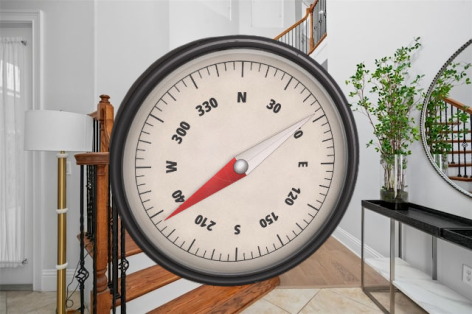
235 °
